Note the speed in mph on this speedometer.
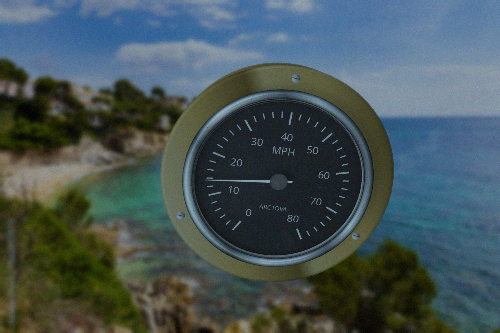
14 mph
